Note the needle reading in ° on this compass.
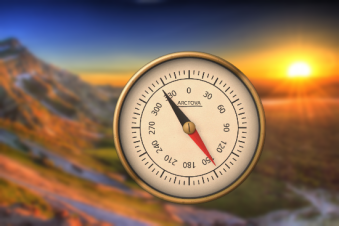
145 °
